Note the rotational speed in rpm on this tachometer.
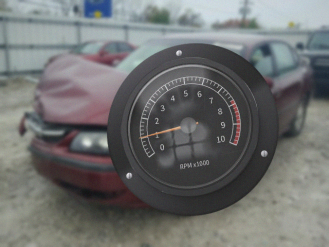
1000 rpm
